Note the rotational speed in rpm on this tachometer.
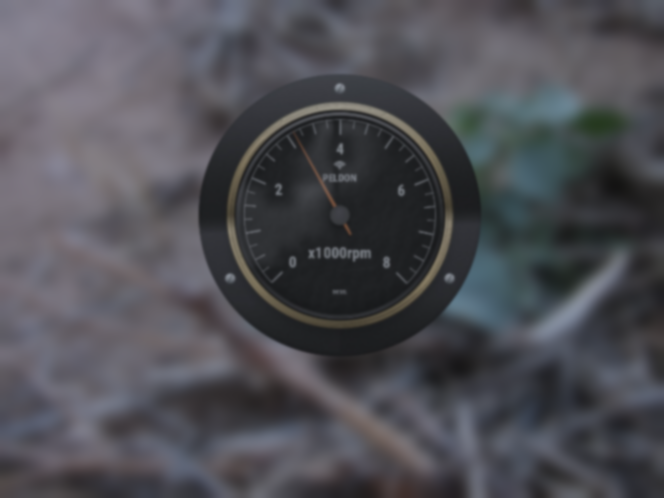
3125 rpm
